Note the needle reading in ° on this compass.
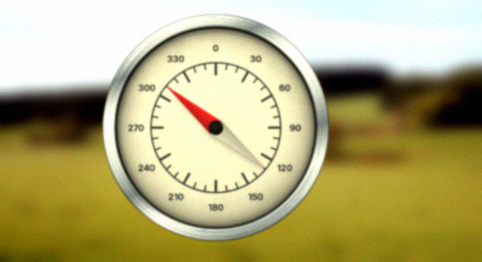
310 °
